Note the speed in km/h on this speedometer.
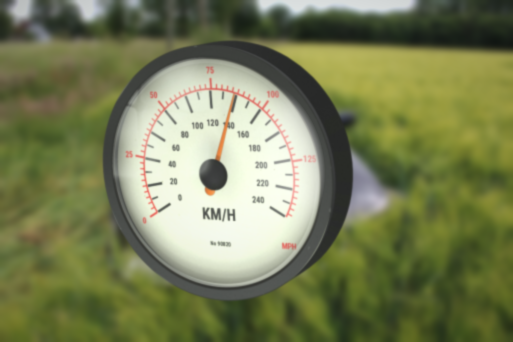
140 km/h
